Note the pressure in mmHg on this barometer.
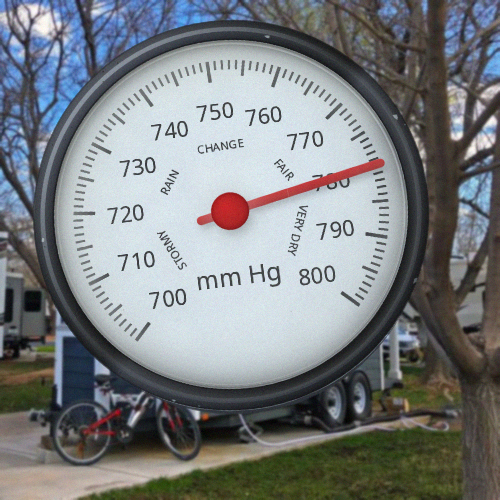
780 mmHg
